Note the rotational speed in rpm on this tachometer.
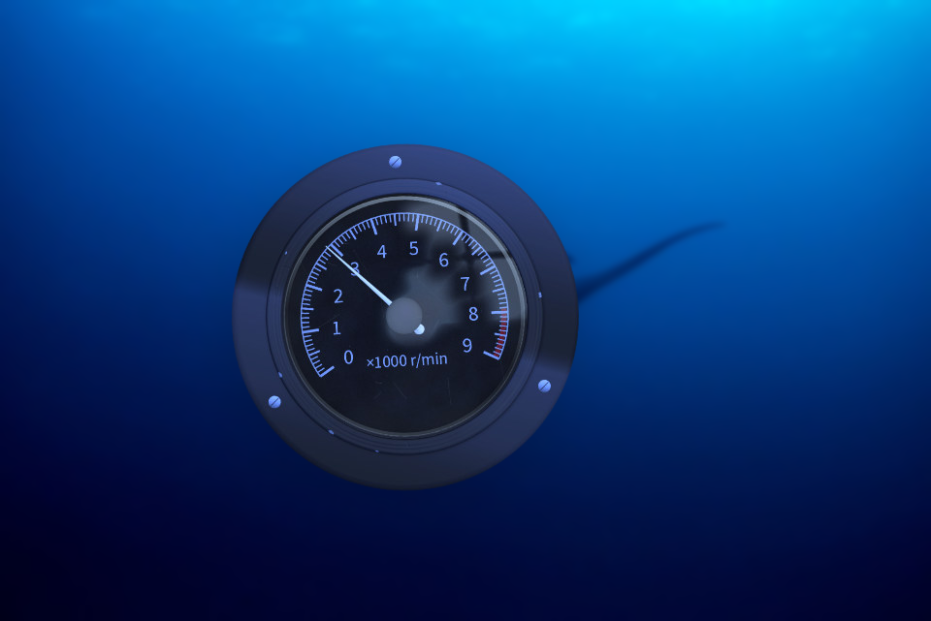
2900 rpm
